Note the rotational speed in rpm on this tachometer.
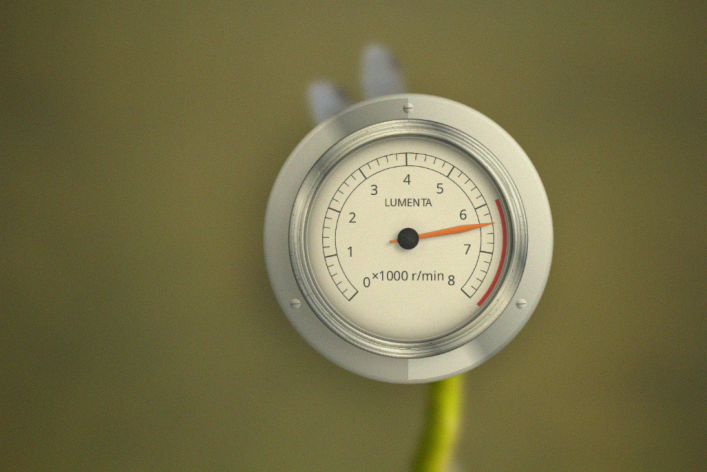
6400 rpm
